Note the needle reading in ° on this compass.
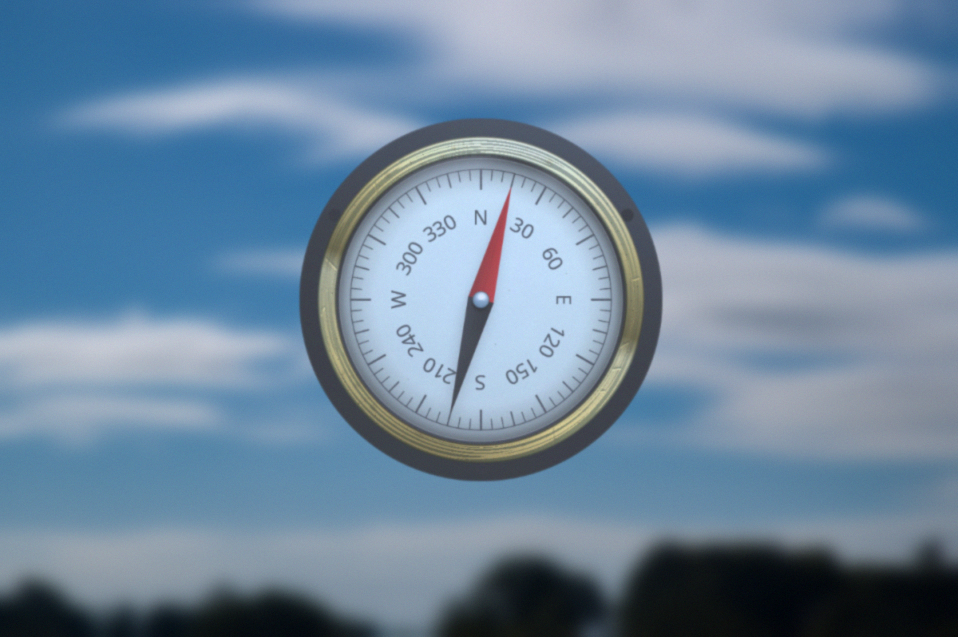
15 °
